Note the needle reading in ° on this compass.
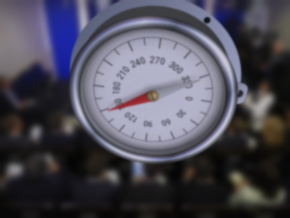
150 °
